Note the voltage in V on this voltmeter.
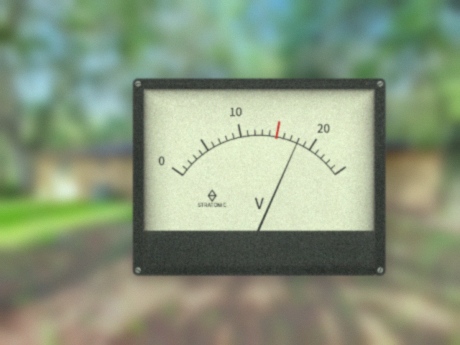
18 V
